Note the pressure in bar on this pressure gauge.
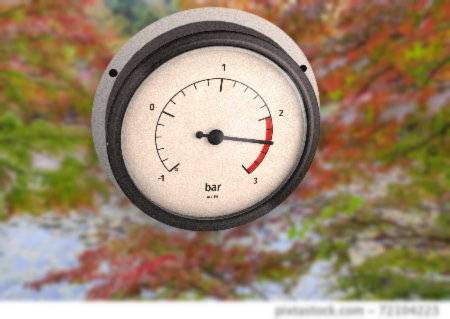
2.4 bar
